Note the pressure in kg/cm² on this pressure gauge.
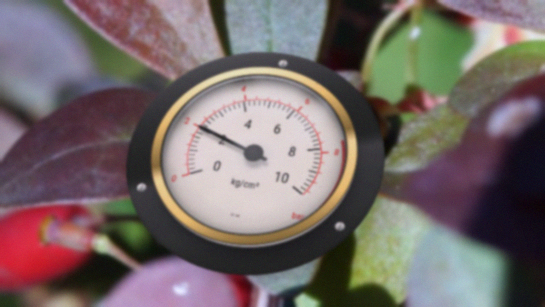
2 kg/cm²
